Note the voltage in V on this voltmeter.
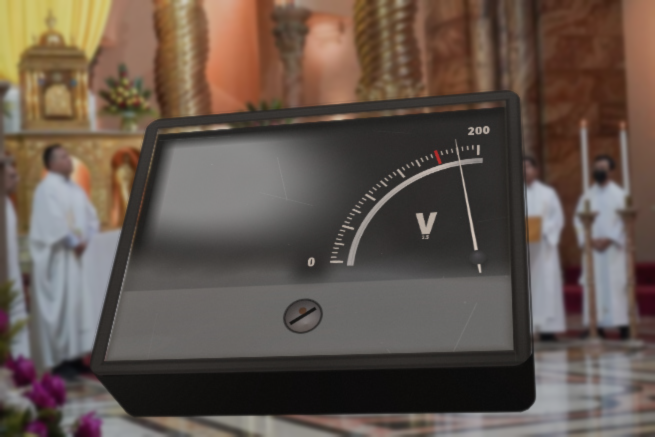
180 V
